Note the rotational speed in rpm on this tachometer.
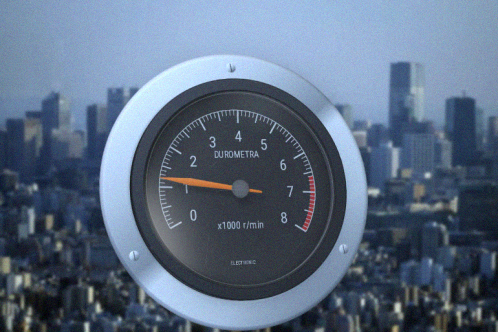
1200 rpm
